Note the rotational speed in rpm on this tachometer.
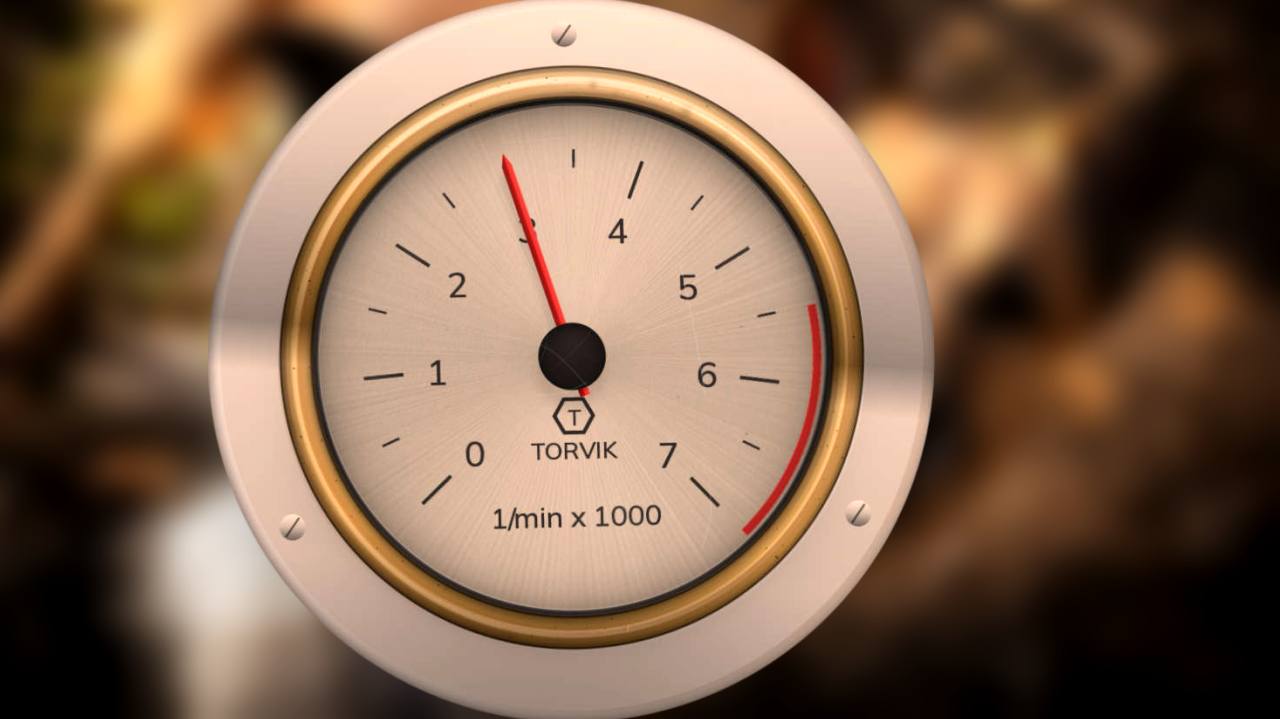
3000 rpm
